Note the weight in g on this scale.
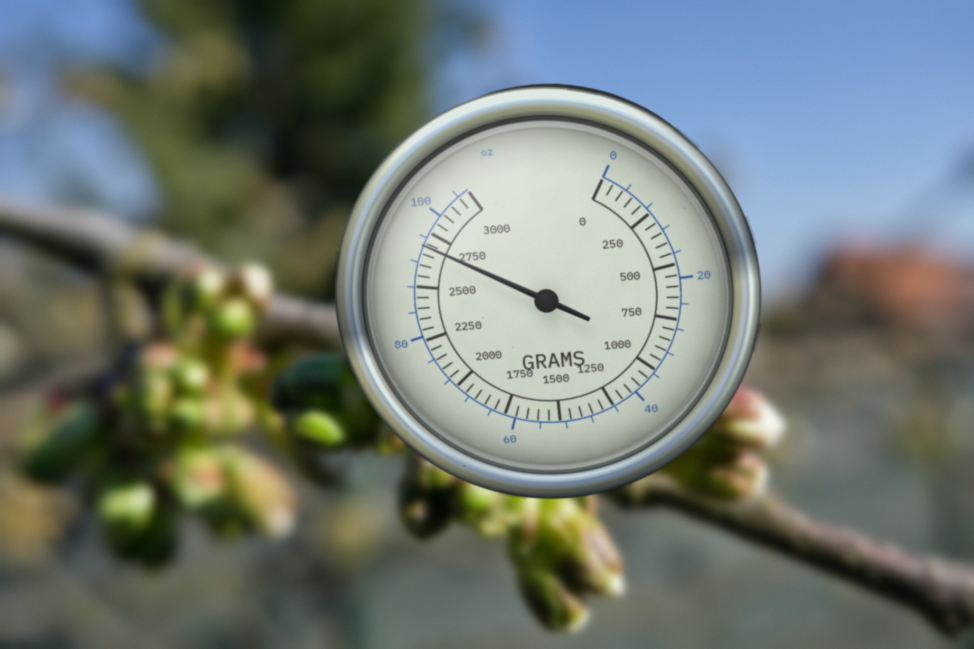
2700 g
